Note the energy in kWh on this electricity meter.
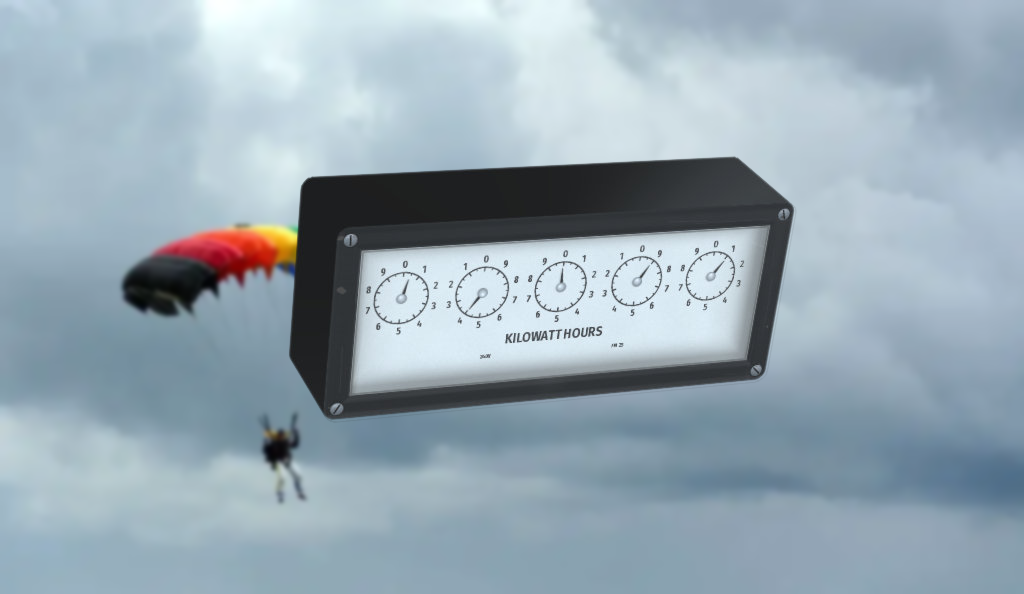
3991 kWh
